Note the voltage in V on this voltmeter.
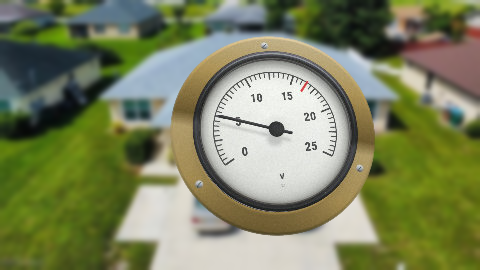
5 V
